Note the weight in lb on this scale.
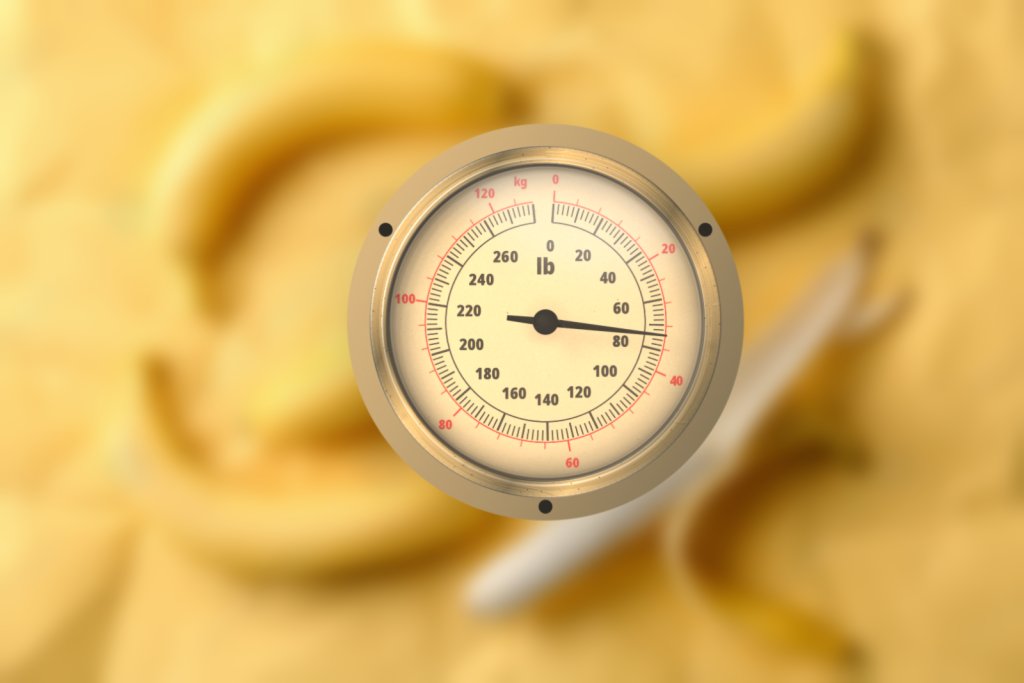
74 lb
